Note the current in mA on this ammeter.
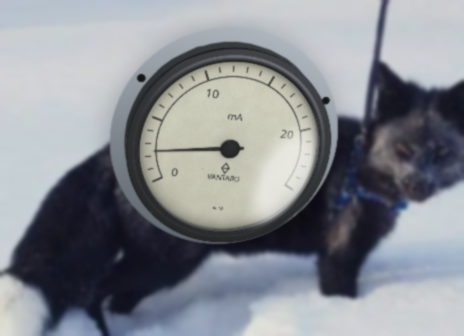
2.5 mA
